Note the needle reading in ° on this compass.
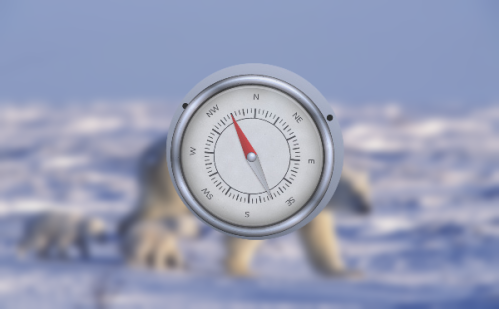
330 °
